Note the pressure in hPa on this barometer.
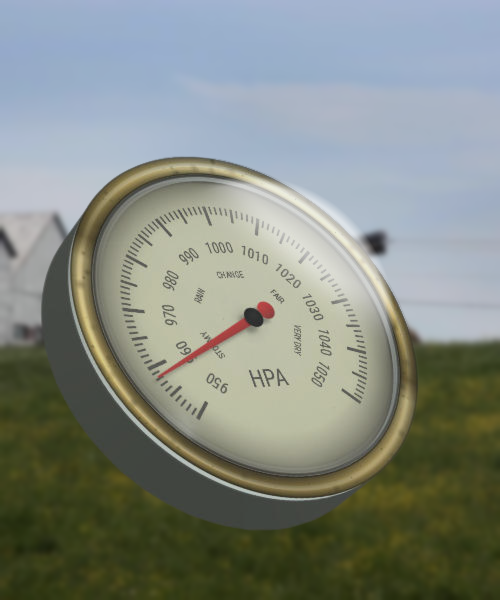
958 hPa
